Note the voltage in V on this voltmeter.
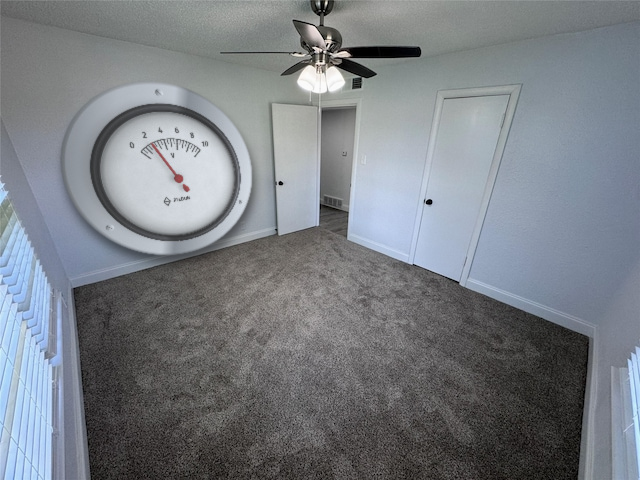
2 V
